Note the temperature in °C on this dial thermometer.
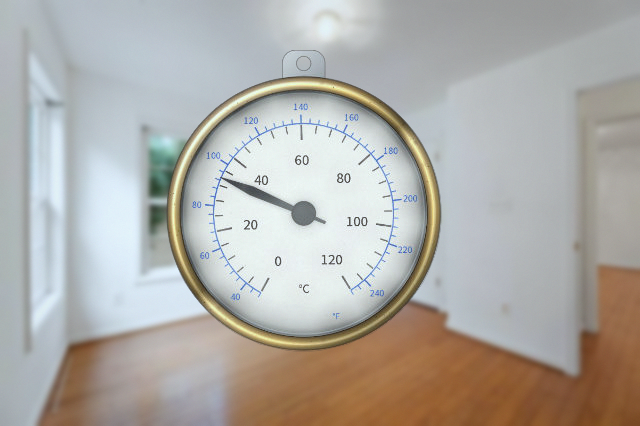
34 °C
